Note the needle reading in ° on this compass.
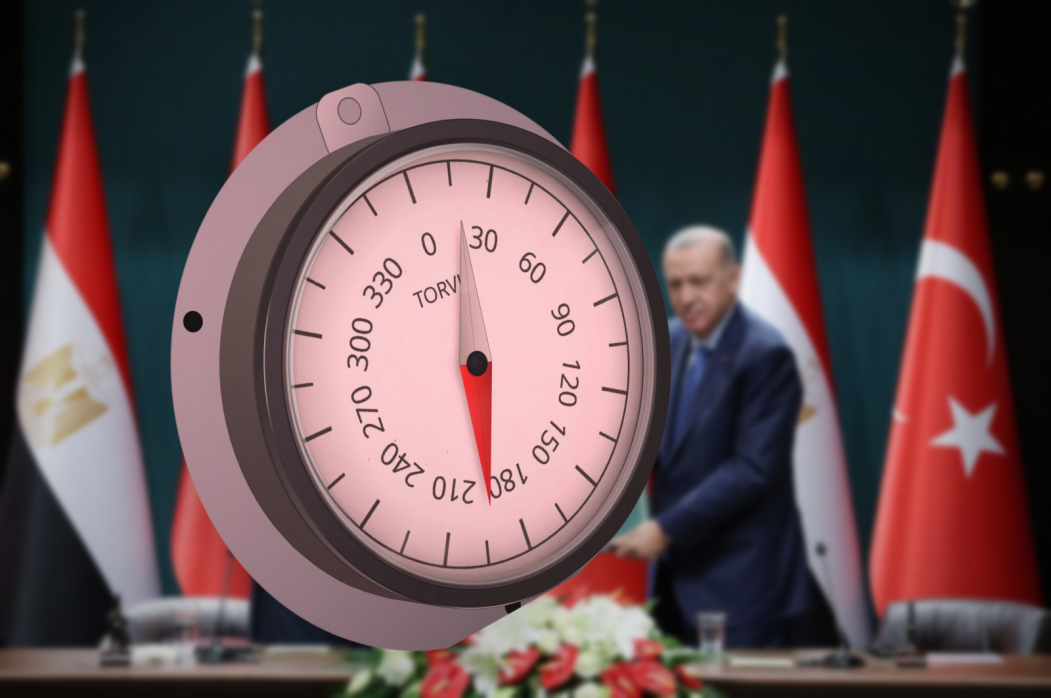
195 °
